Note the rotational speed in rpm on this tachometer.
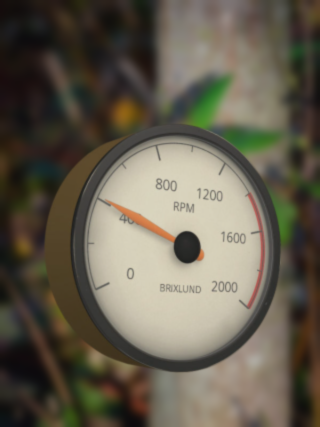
400 rpm
